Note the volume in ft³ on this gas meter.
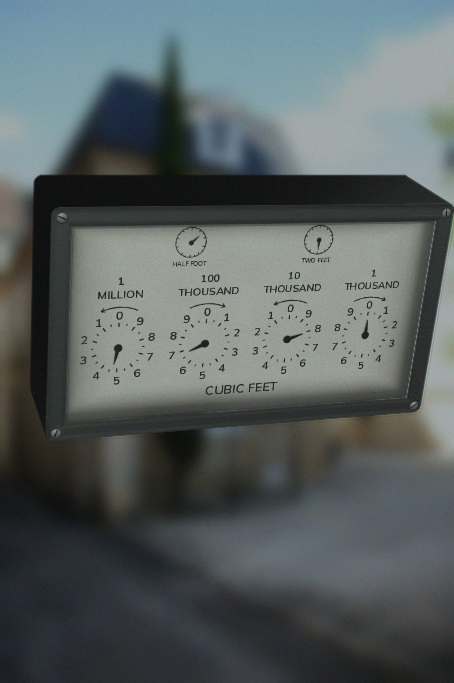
468000 ft³
